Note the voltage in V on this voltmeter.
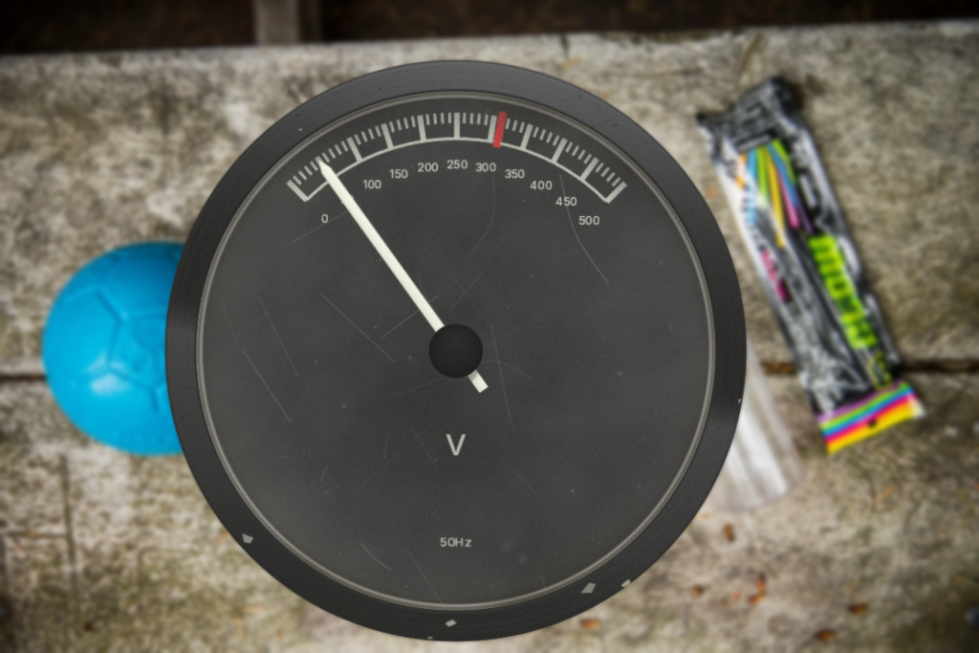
50 V
